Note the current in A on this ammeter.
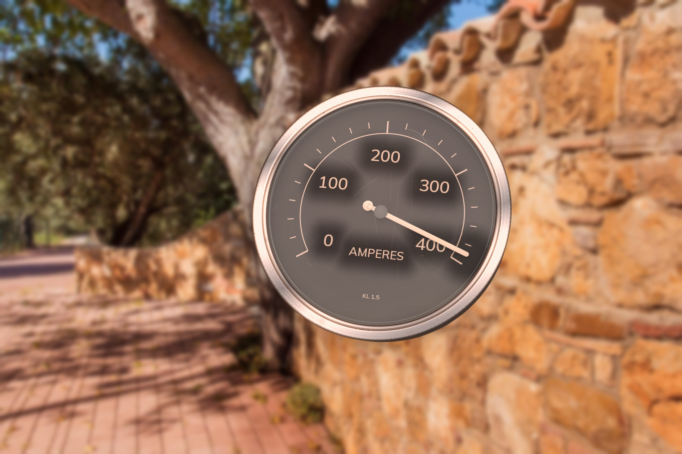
390 A
